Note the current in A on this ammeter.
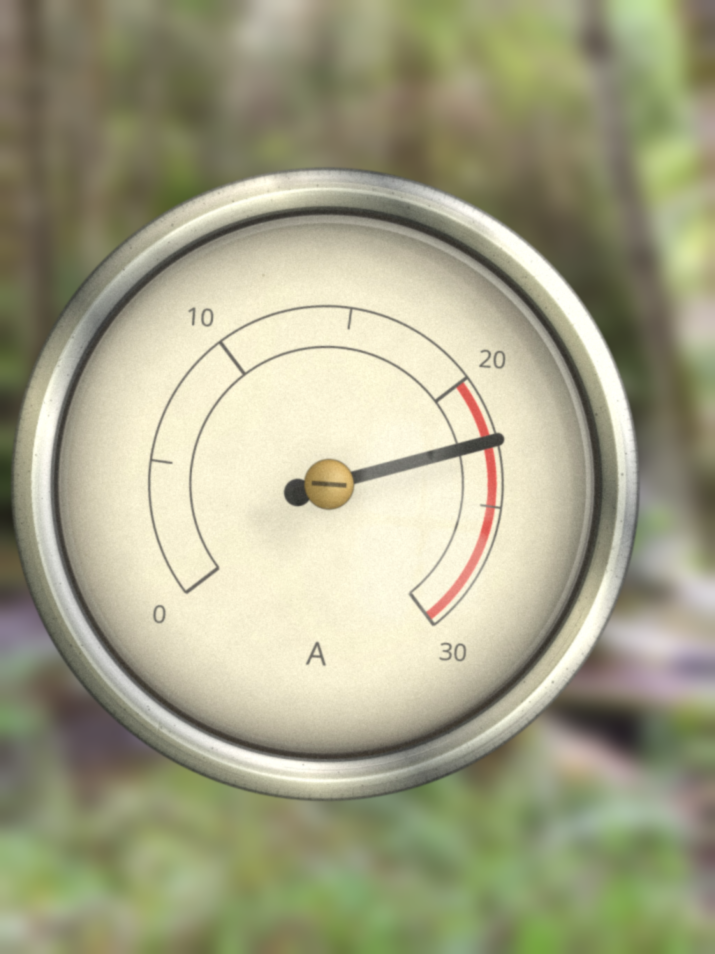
22.5 A
